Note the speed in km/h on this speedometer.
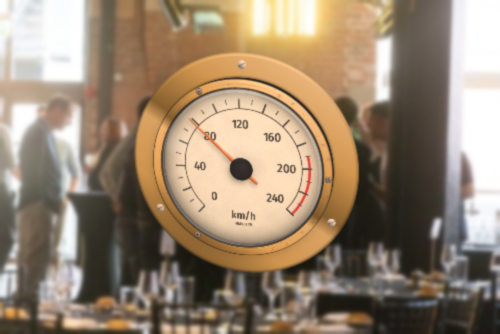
80 km/h
